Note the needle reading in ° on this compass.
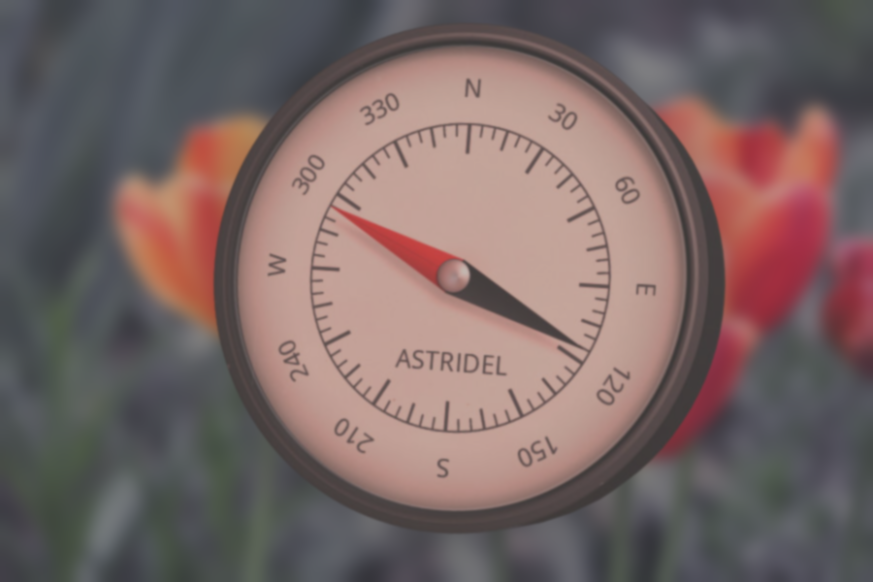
295 °
